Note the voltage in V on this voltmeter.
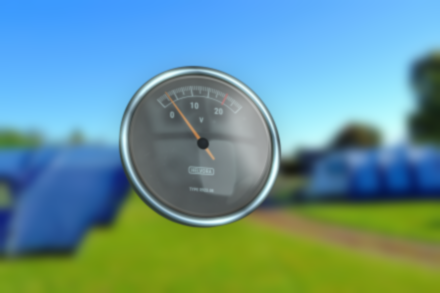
2.5 V
